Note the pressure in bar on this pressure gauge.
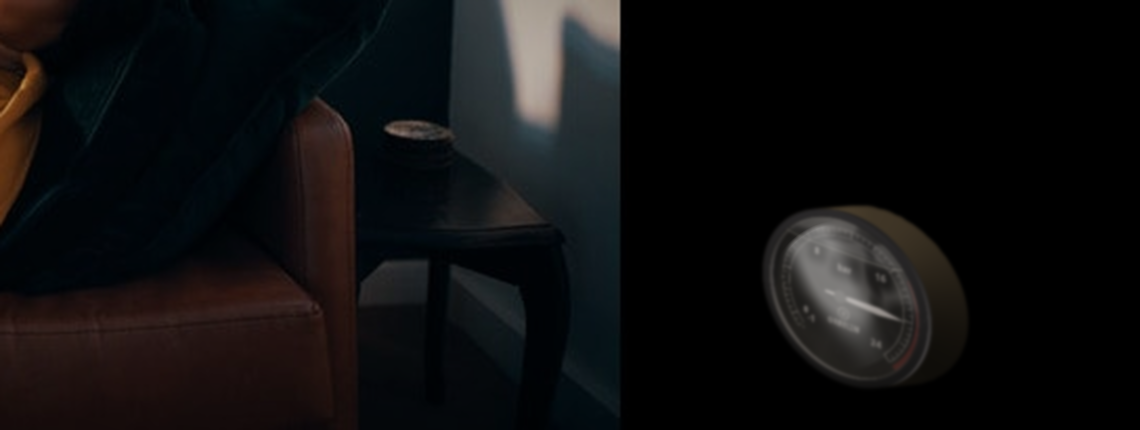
20 bar
